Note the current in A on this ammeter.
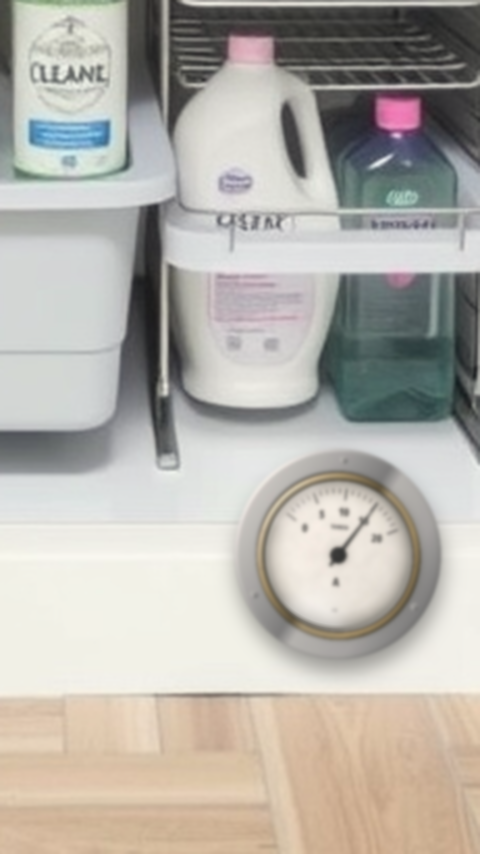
15 A
